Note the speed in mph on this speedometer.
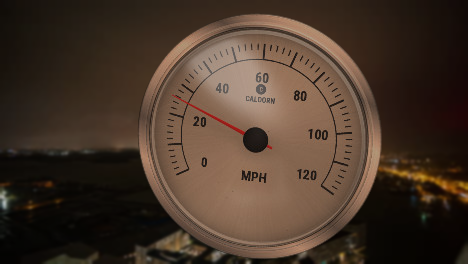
26 mph
